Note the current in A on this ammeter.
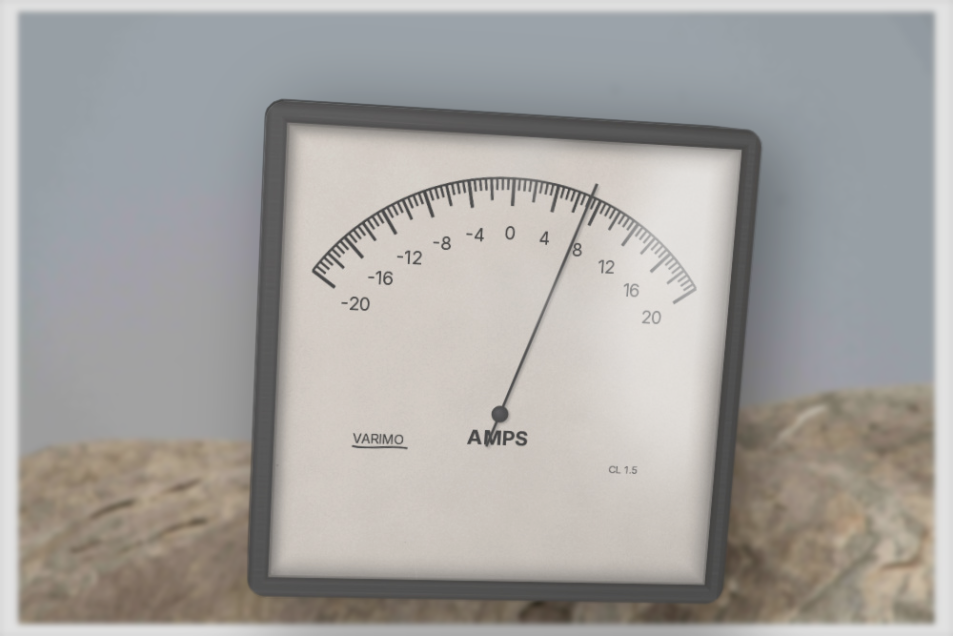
7 A
